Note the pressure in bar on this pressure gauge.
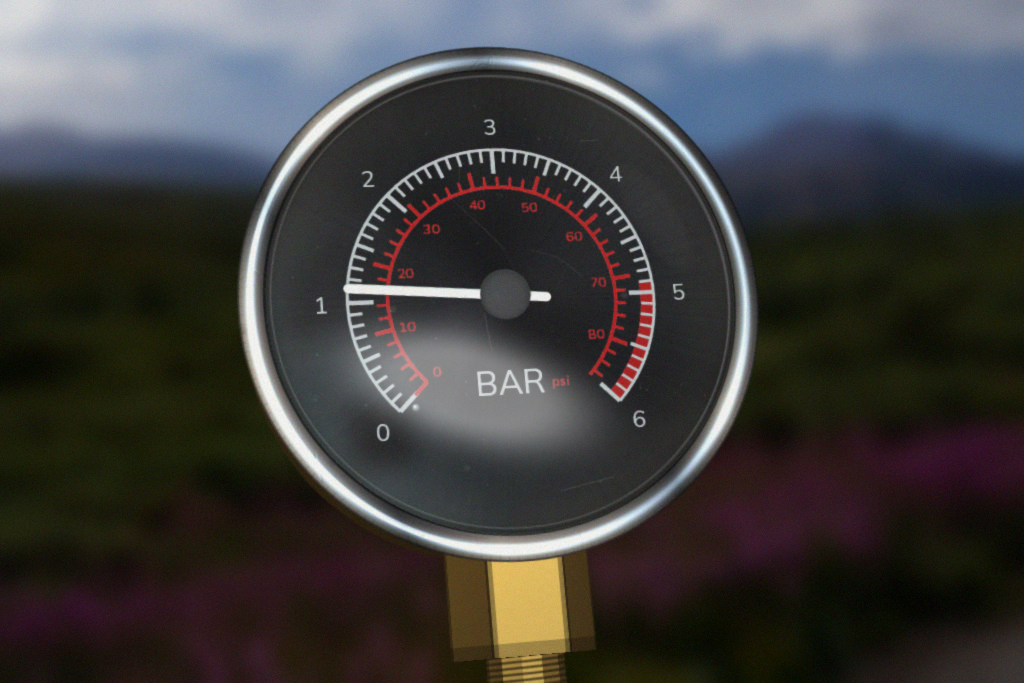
1.1 bar
